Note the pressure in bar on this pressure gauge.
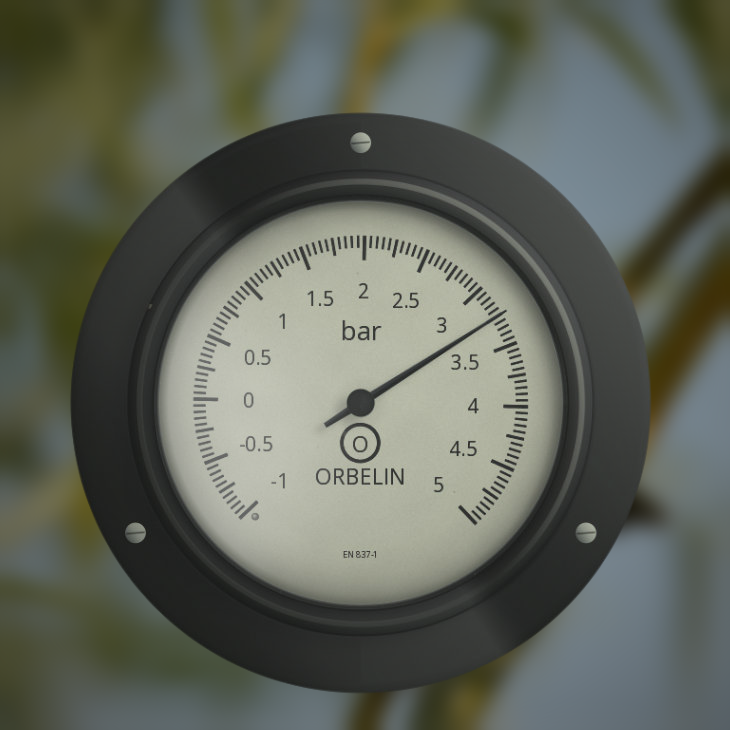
3.25 bar
